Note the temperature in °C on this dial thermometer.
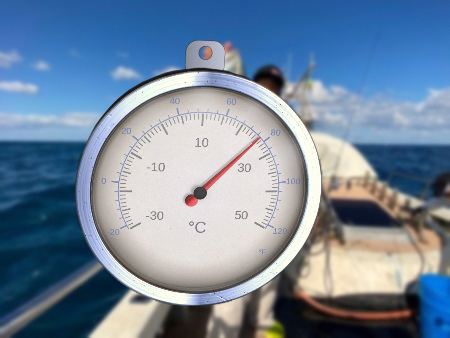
25 °C
